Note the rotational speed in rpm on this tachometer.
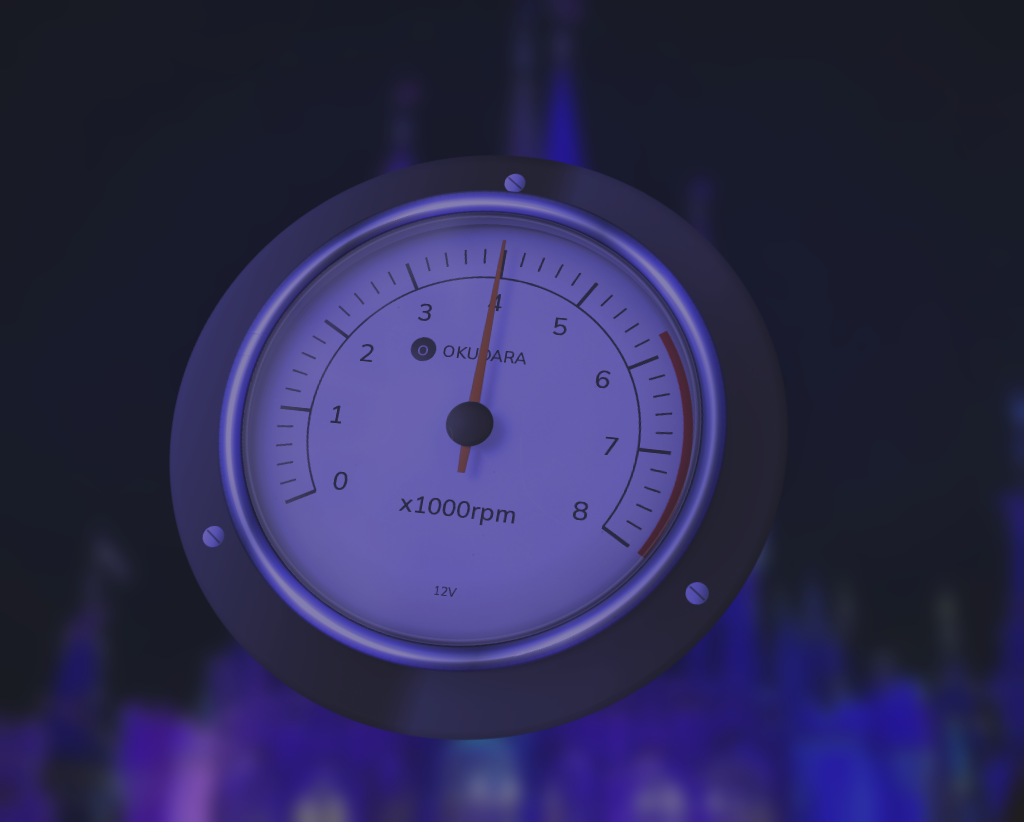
4000 rpm
